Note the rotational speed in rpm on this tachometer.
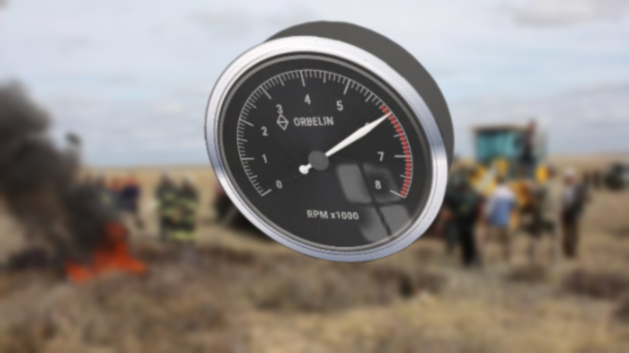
6000 rpm
